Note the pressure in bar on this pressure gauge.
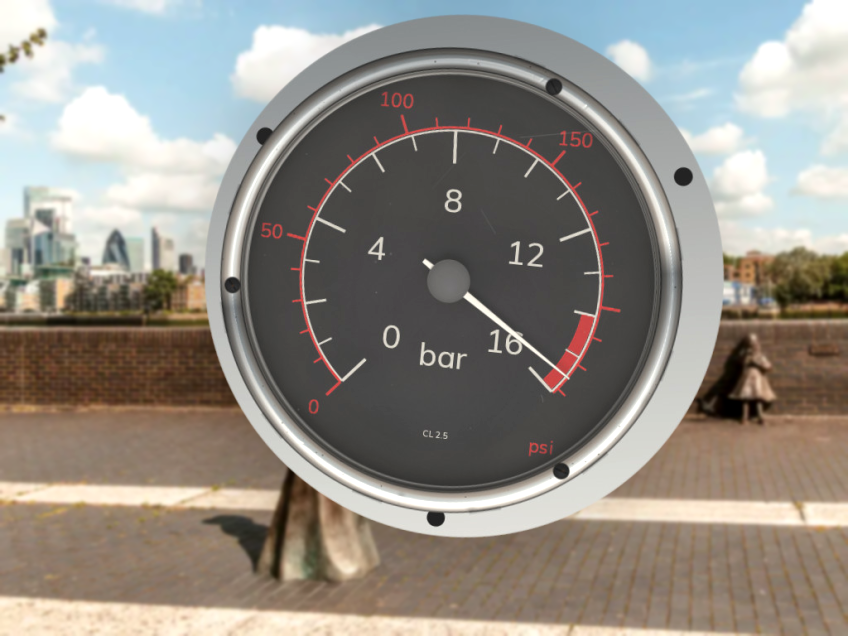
15.5 bar
